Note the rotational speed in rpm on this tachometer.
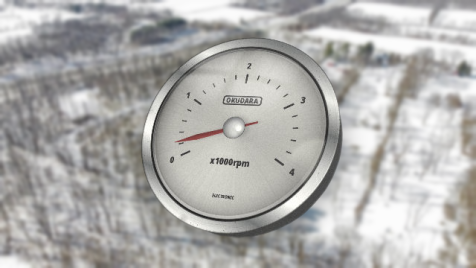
200 rpm
